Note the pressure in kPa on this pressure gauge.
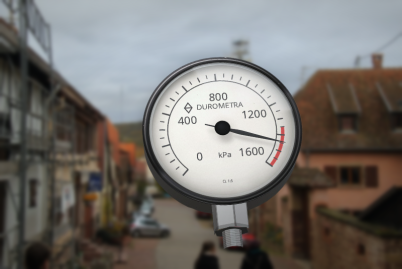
1450 kPa
